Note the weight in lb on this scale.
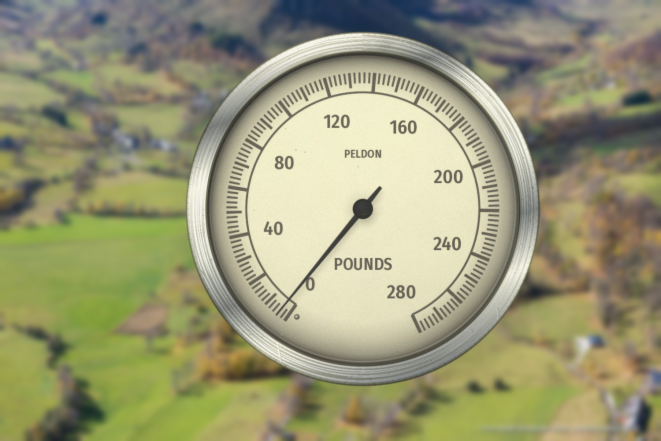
4 lb
